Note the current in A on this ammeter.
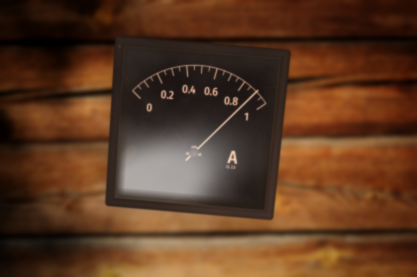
0.9 A
